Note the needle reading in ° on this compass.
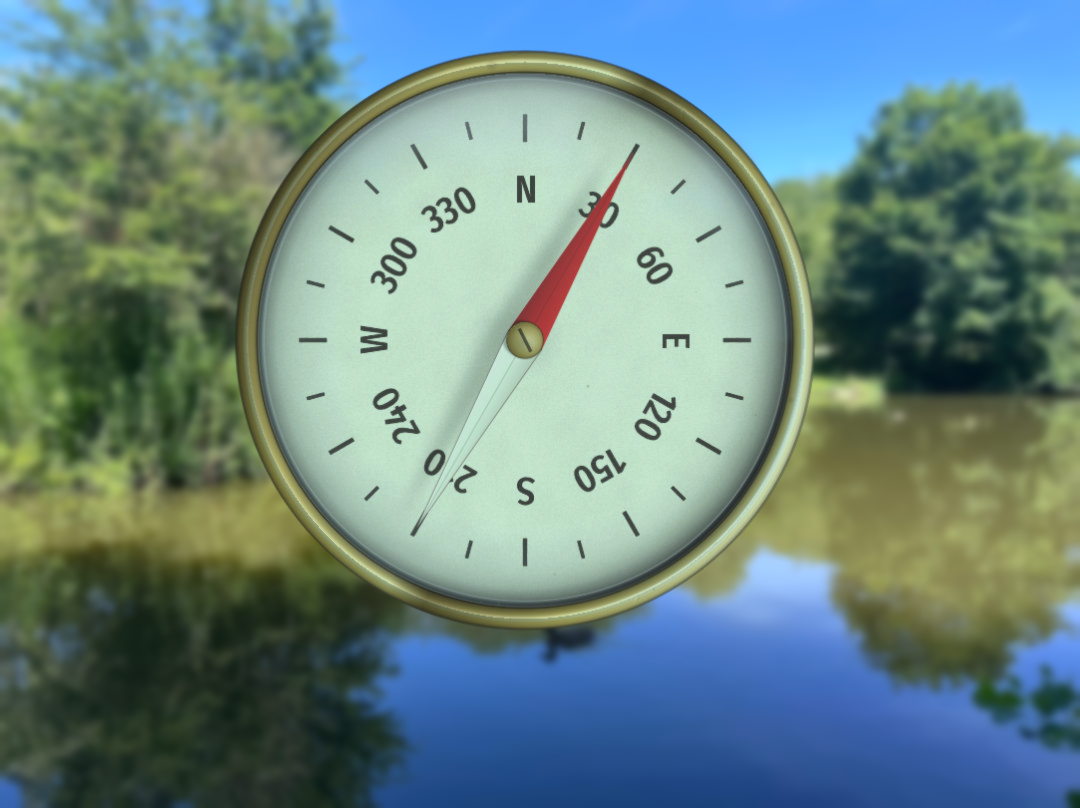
30 °
